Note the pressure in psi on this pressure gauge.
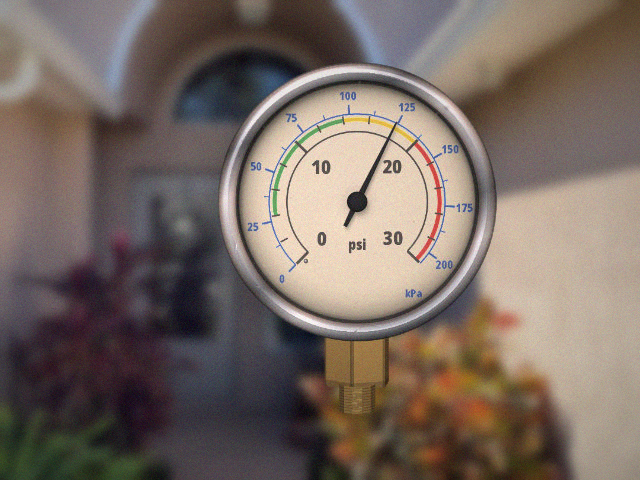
18 psi
